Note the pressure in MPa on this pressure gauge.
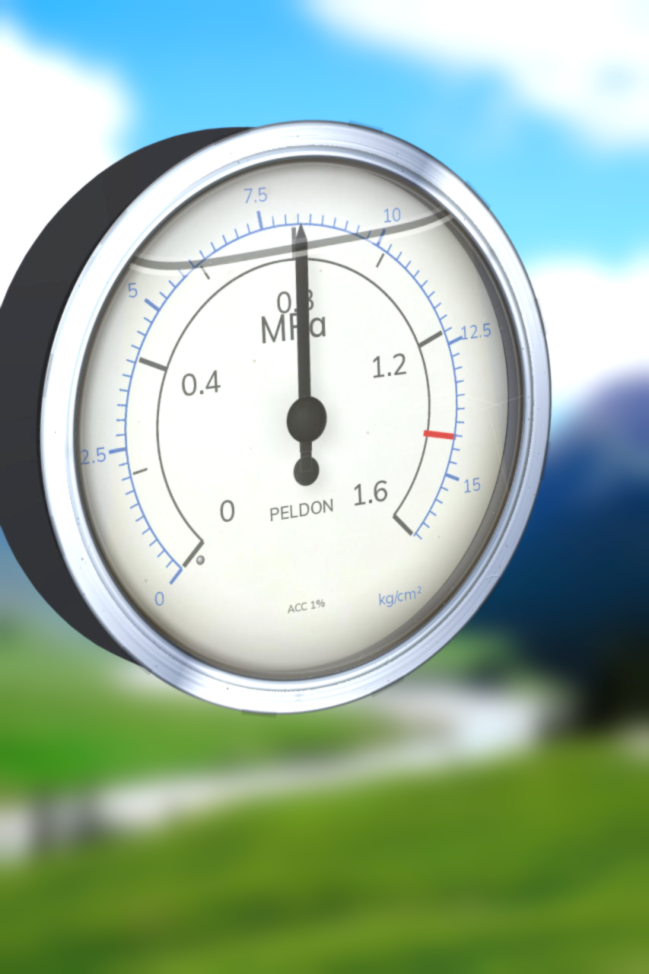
0.8 MPa
